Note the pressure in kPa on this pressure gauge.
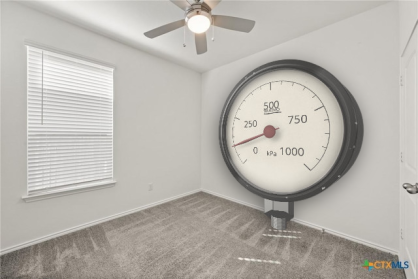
100 kPa
